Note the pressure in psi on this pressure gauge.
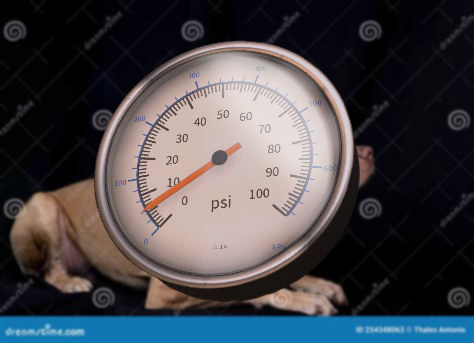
5 psi
